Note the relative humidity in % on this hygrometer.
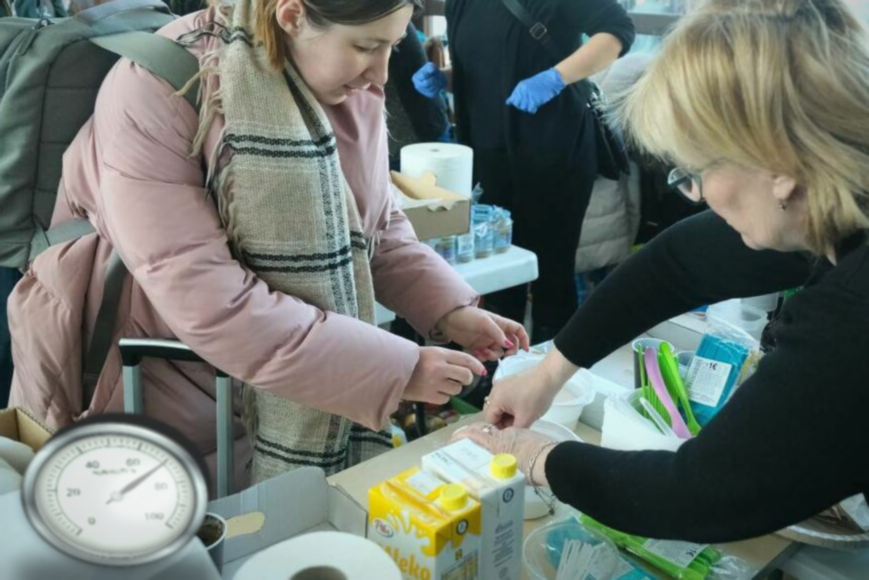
70 %
